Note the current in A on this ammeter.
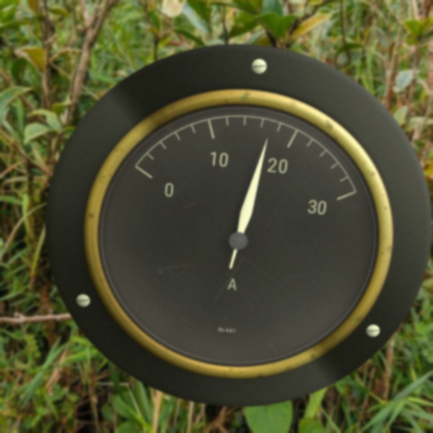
17 A
